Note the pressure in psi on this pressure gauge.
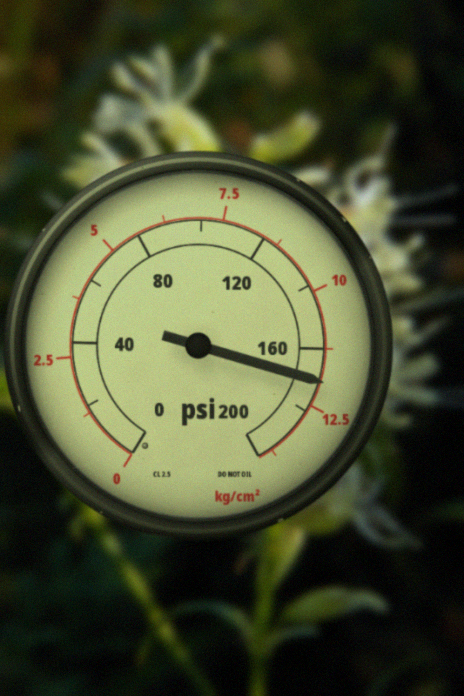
170 psi
